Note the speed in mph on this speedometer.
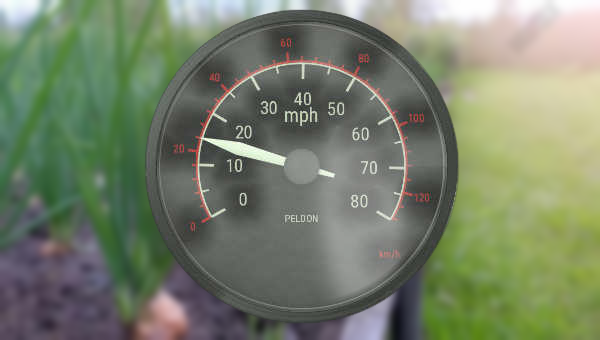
15 mph
